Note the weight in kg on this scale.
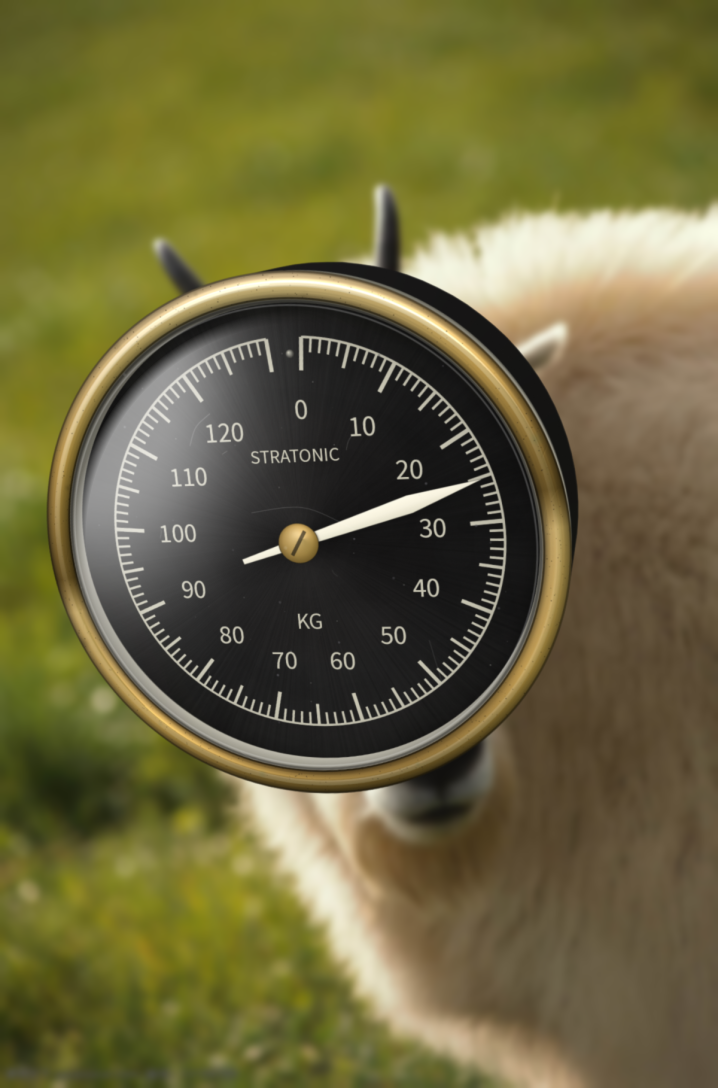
25 kg
